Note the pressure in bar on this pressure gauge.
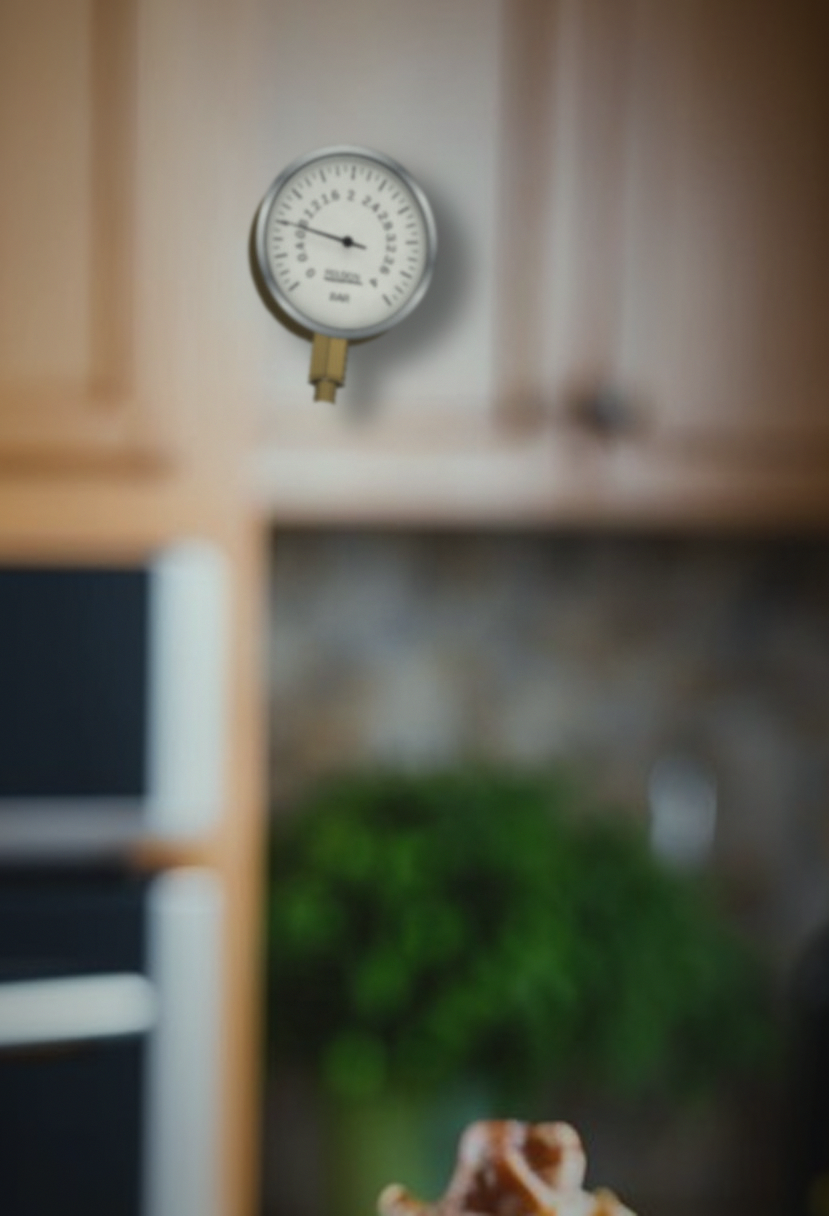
0.8 bar
